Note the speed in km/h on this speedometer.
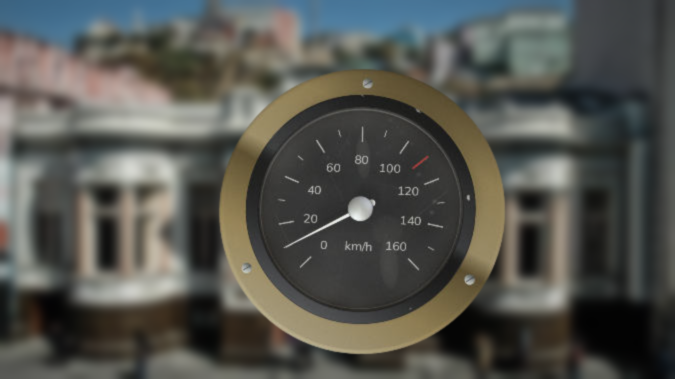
10 km/h
